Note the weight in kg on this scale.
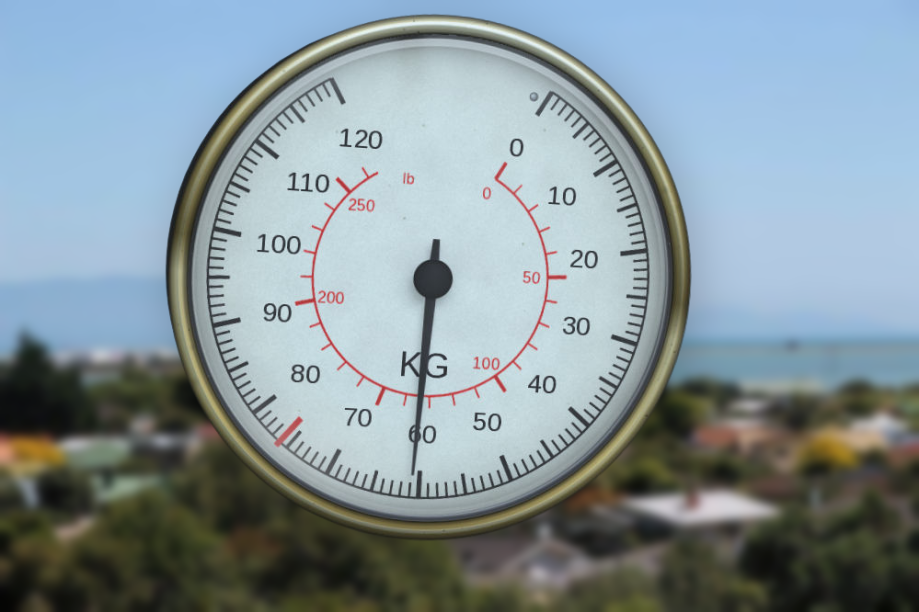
61 kg
